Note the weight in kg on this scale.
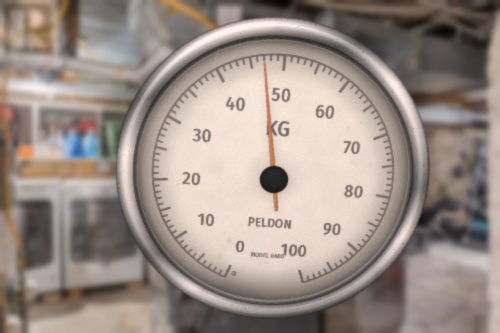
47 kg
